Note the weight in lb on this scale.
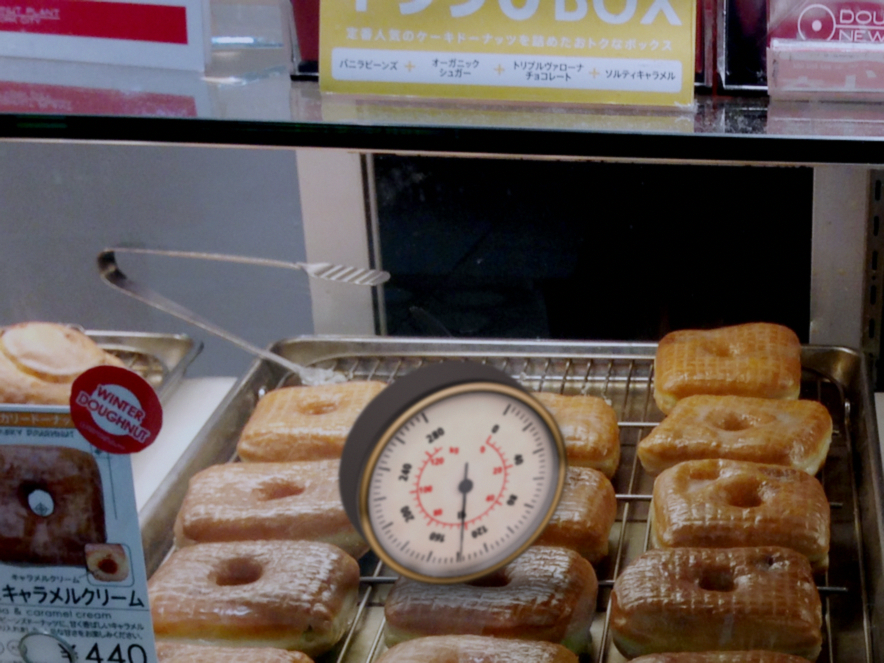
140 lb
